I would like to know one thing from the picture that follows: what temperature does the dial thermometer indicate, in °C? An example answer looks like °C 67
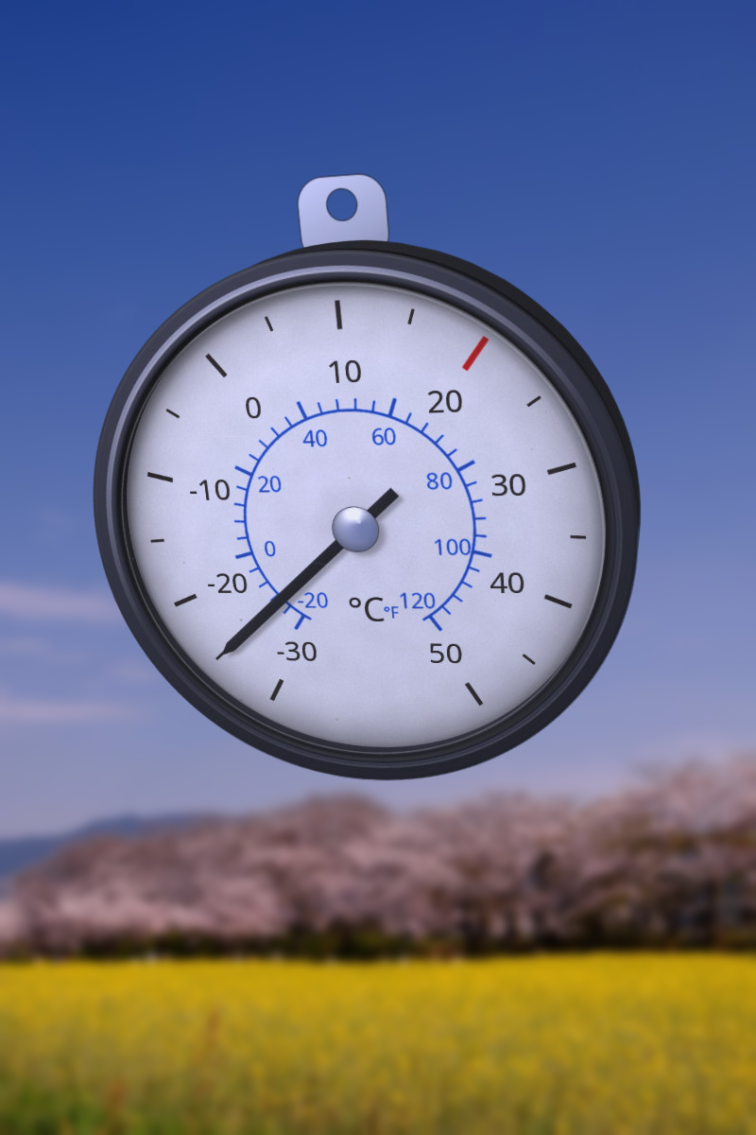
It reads °C -25
